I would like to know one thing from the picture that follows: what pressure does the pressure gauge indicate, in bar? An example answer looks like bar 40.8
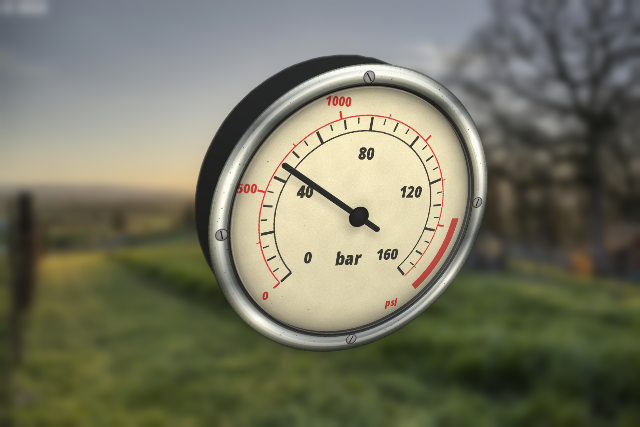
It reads bar 45
